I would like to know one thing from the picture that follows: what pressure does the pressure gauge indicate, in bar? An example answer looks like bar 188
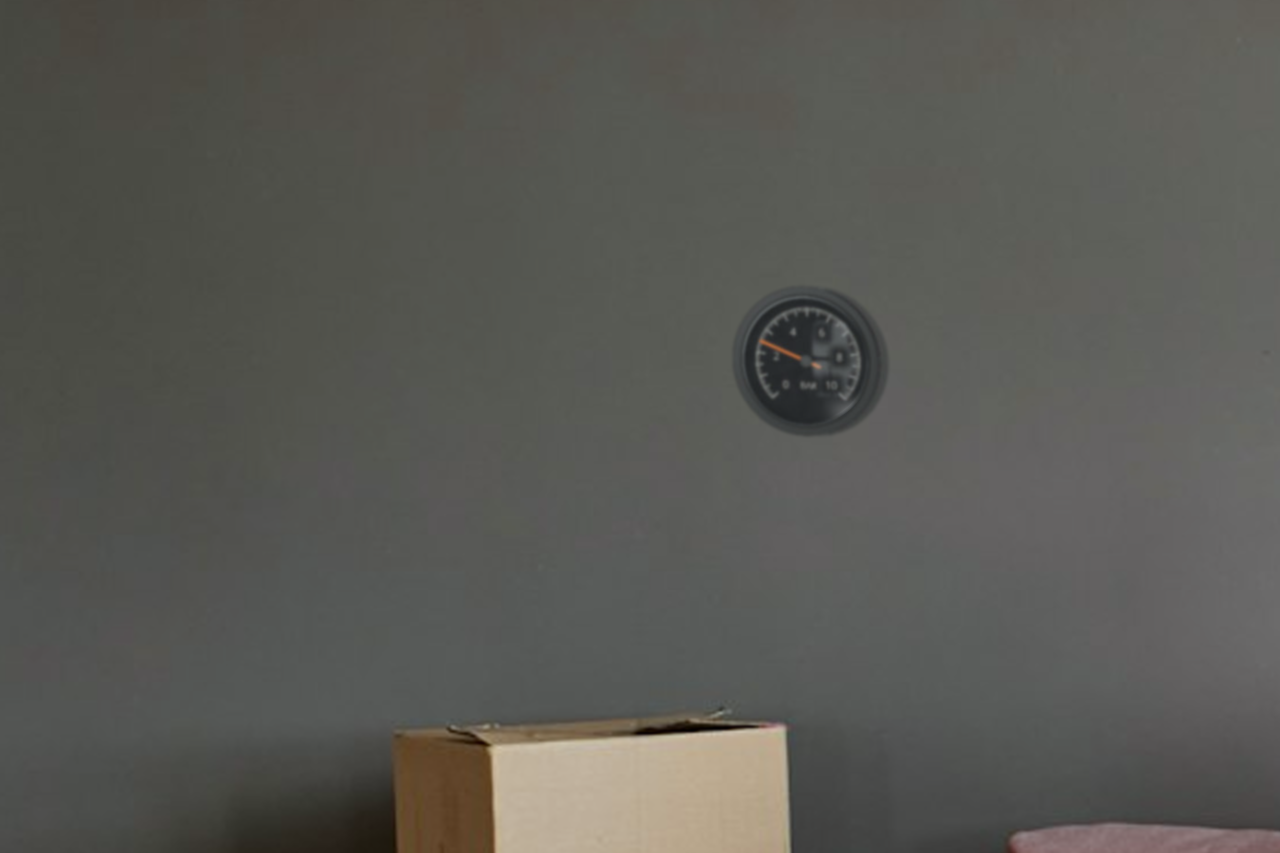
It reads bar 2.5
